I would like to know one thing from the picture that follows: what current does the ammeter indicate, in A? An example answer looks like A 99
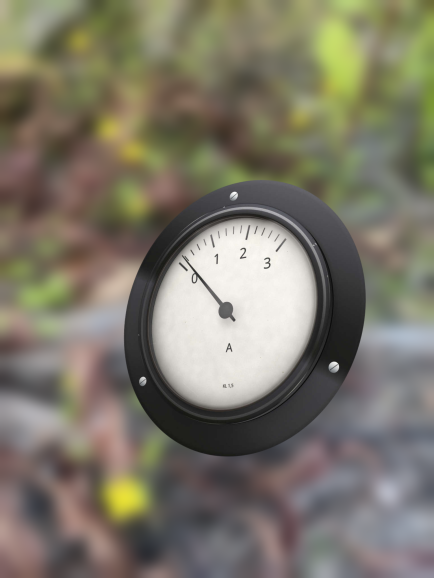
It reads A 0.2
